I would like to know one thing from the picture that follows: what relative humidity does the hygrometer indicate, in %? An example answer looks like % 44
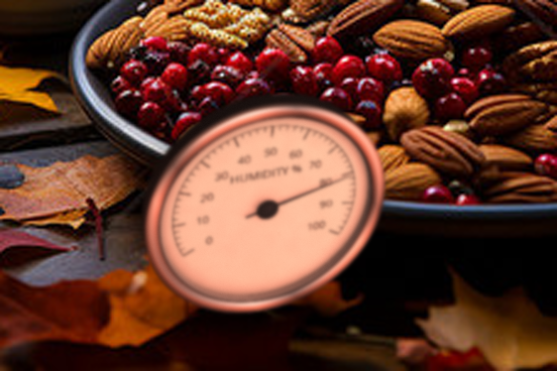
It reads % 80
